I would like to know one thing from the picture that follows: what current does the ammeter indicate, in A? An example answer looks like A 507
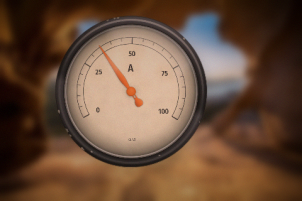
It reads A 35
